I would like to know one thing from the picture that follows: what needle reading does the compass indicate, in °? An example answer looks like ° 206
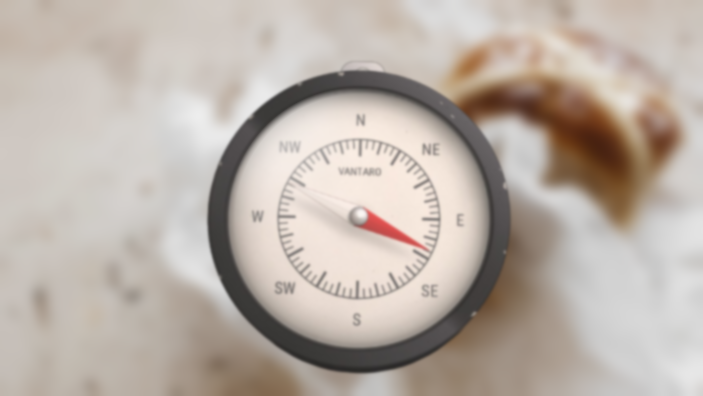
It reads ° 115
